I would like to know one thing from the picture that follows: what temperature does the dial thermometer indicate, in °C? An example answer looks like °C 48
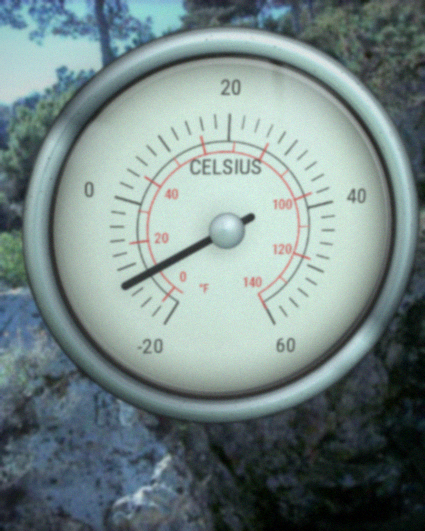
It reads °C -12
